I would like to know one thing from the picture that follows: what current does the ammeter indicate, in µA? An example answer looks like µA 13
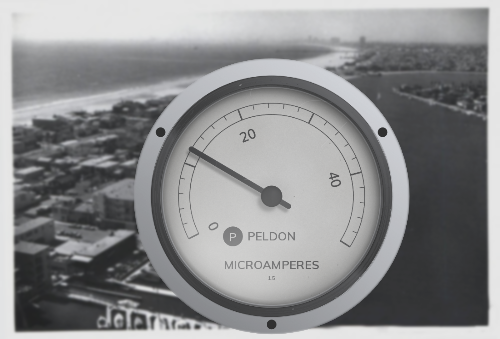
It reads µA 12
